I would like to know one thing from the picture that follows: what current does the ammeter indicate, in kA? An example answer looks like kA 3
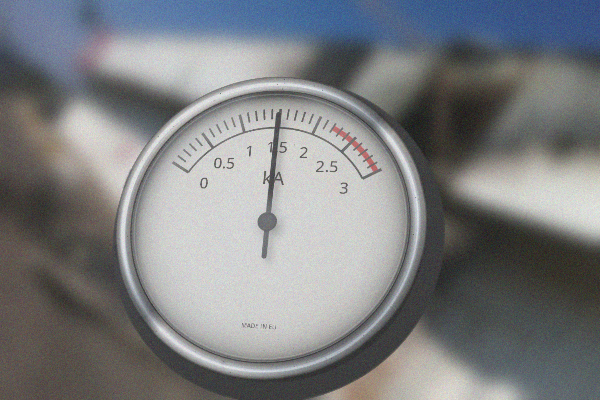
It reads kA 1.5
